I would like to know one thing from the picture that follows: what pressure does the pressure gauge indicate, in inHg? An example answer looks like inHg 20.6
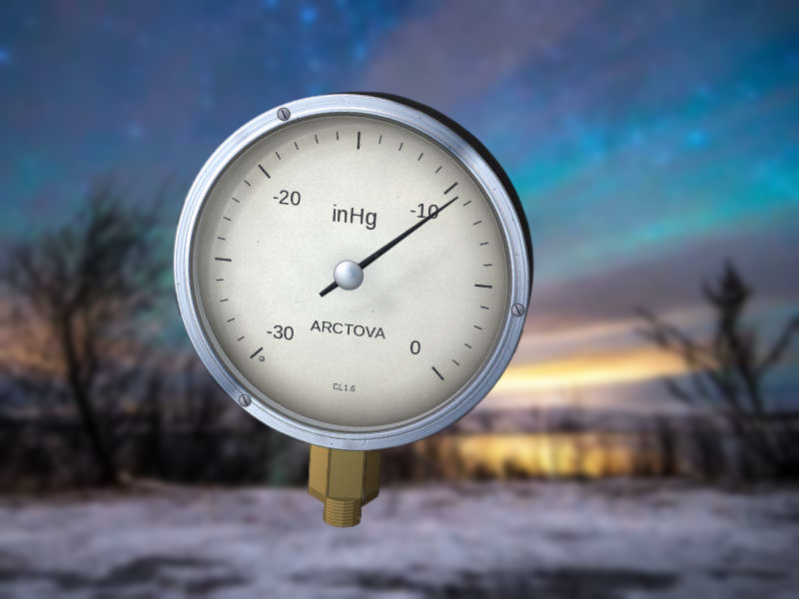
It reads inHg -9.5
